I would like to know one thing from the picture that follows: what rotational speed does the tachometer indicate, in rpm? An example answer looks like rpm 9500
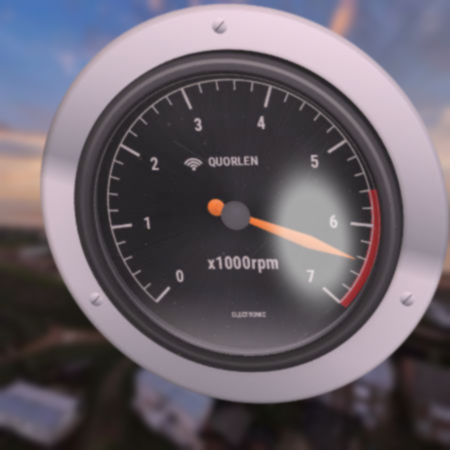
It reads rpm 6400
